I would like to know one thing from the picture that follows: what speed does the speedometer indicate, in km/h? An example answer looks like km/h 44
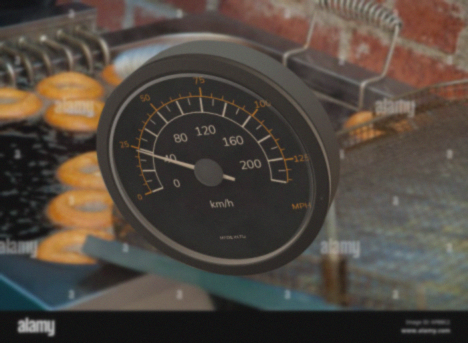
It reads km/h 40
